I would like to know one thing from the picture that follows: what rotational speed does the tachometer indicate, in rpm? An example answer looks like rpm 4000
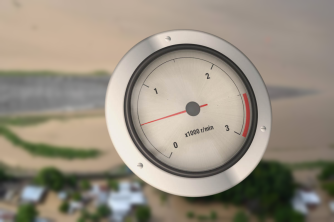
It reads rpm 500
